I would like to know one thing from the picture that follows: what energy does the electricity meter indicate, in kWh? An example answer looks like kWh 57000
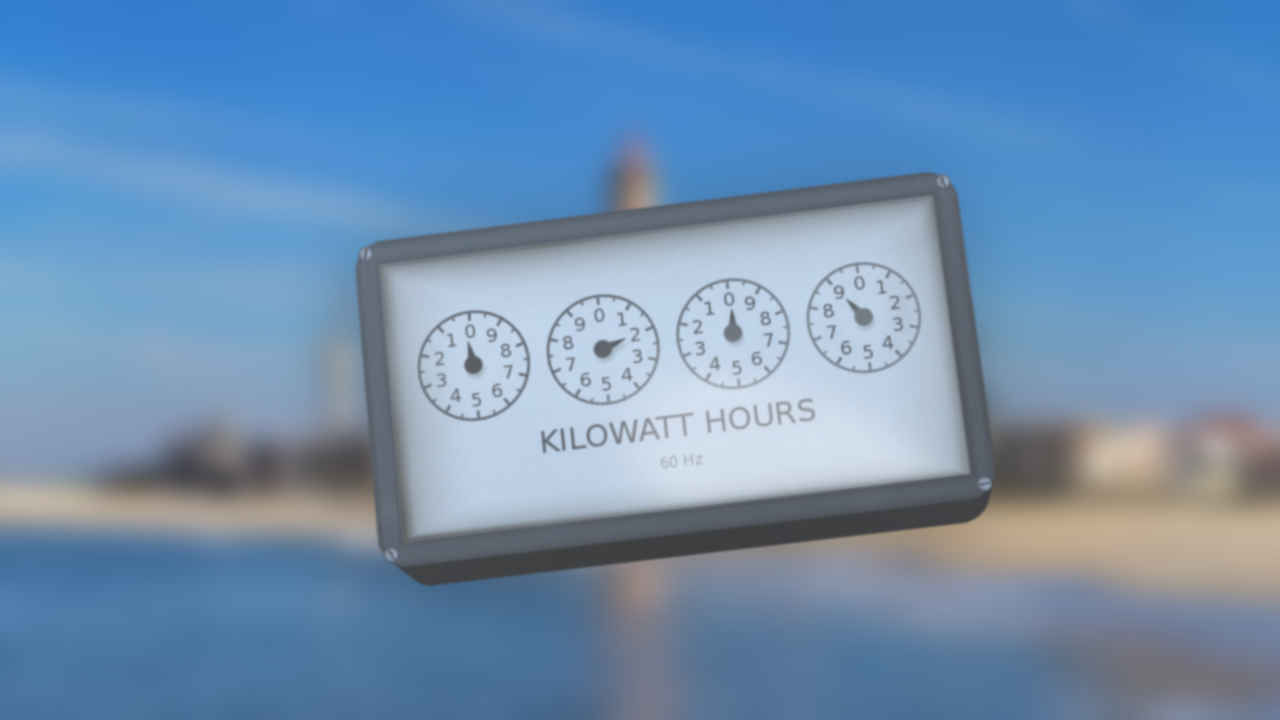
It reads kWh 199
